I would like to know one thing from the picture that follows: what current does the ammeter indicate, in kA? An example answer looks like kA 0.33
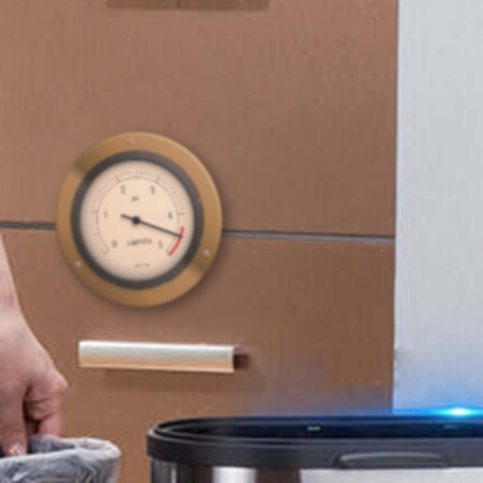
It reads kA 4.5
